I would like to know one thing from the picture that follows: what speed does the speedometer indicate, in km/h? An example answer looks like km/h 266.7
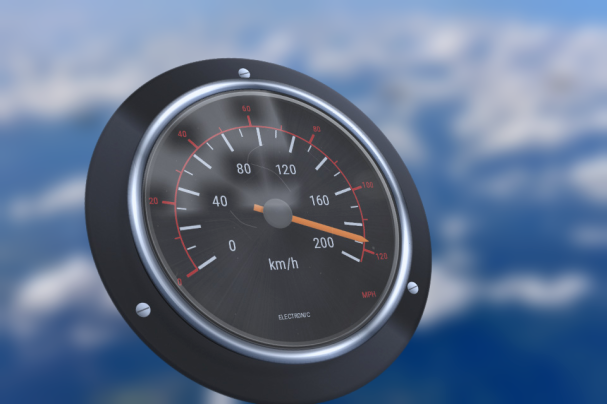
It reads km/h 190
